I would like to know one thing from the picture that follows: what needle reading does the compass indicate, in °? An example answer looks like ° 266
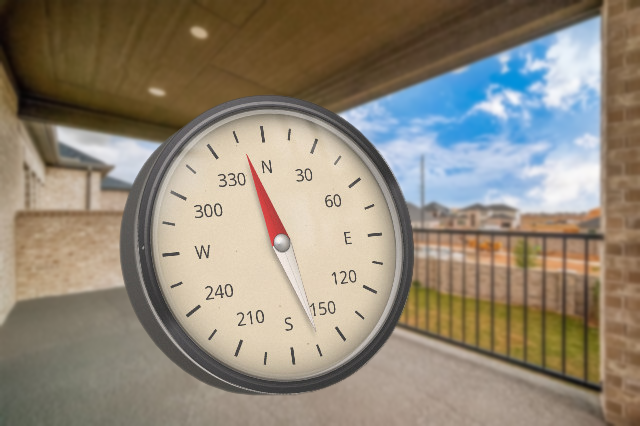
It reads ° 345
